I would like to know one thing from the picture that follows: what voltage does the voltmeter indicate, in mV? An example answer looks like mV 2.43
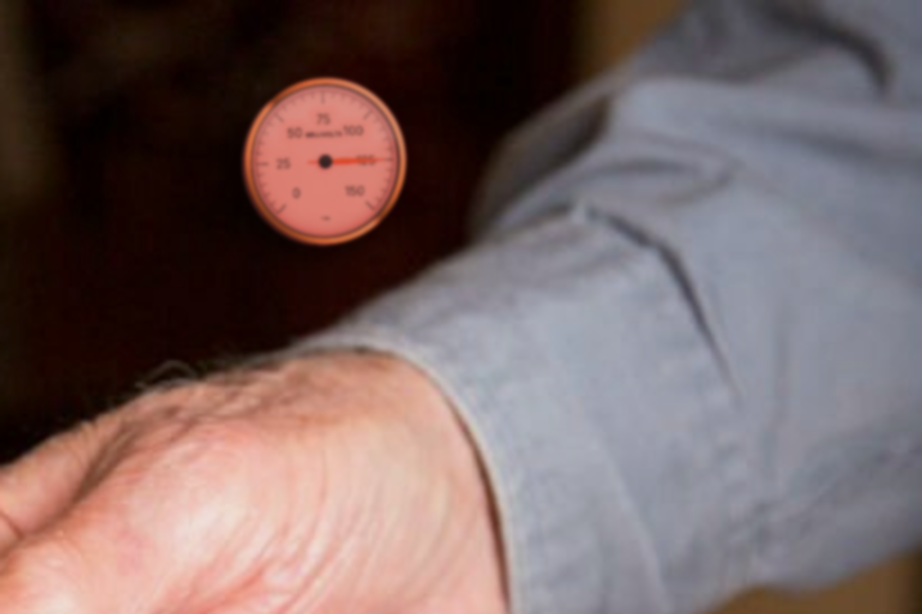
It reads mV 125
